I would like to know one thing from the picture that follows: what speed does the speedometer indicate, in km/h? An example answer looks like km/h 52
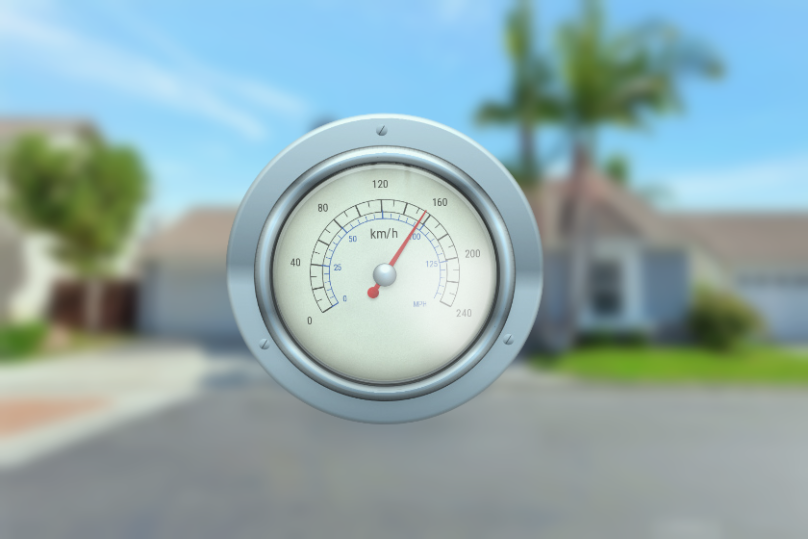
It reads km/h 155
